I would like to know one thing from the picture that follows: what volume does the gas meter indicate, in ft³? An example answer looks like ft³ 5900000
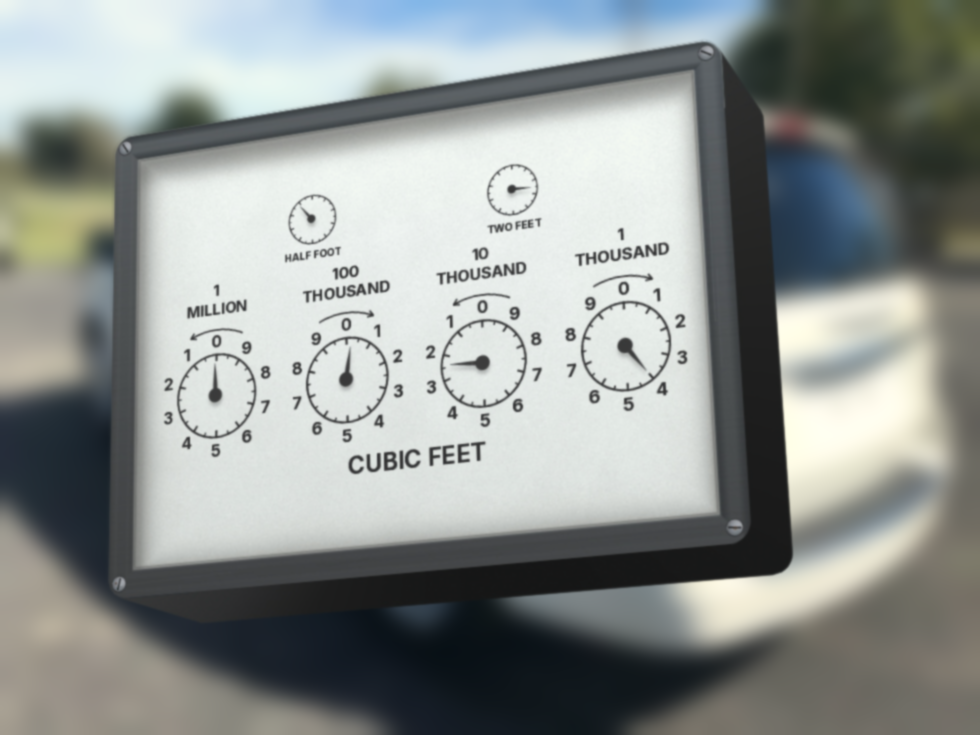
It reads ft³ 2400
